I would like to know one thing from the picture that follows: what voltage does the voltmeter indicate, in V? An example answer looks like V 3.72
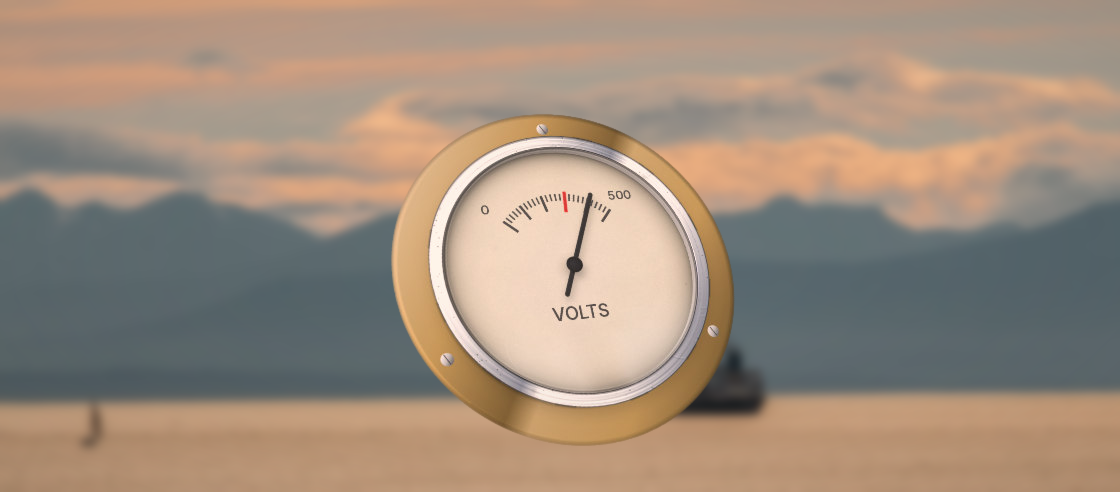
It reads V 400
